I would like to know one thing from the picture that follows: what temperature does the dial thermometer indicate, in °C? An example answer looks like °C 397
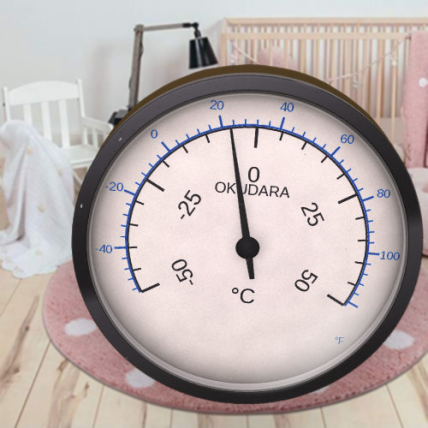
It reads °C -5
